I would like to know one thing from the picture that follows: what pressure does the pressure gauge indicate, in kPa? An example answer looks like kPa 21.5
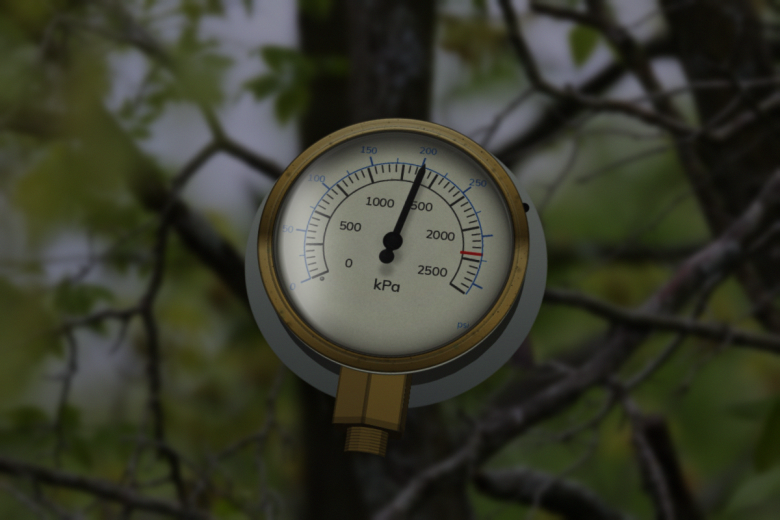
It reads kPa 1400
